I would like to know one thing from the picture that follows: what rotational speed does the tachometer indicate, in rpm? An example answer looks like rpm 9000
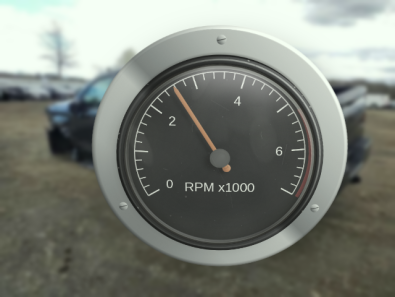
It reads rpm 2600
